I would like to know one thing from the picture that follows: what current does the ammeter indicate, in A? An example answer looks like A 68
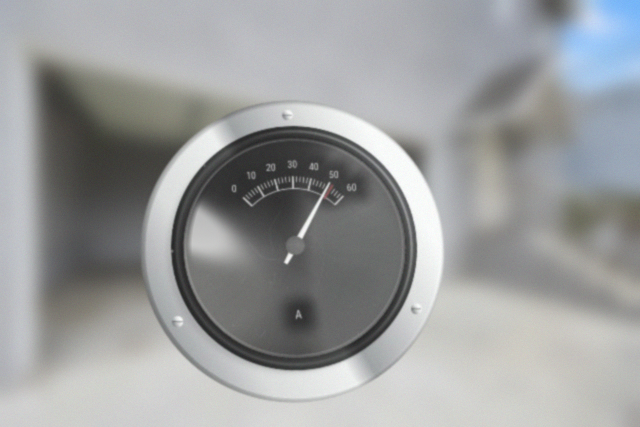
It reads A 50
